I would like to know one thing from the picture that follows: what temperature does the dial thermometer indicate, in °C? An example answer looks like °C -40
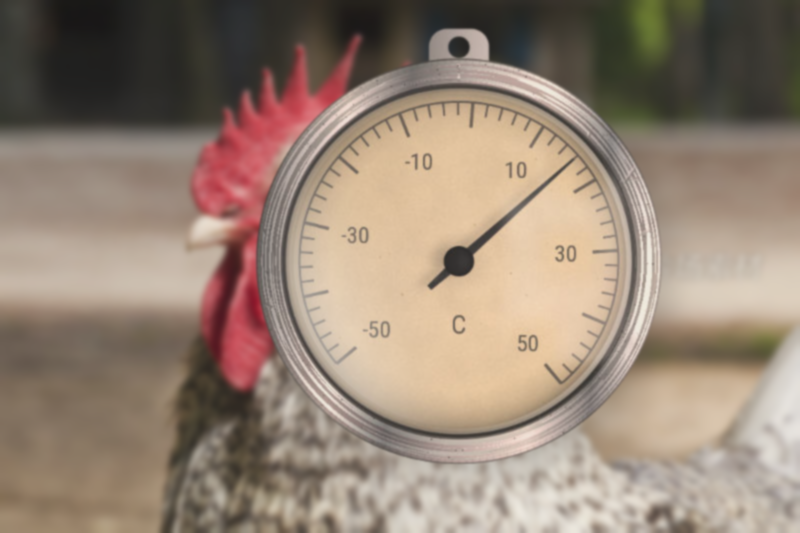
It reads °C 16
